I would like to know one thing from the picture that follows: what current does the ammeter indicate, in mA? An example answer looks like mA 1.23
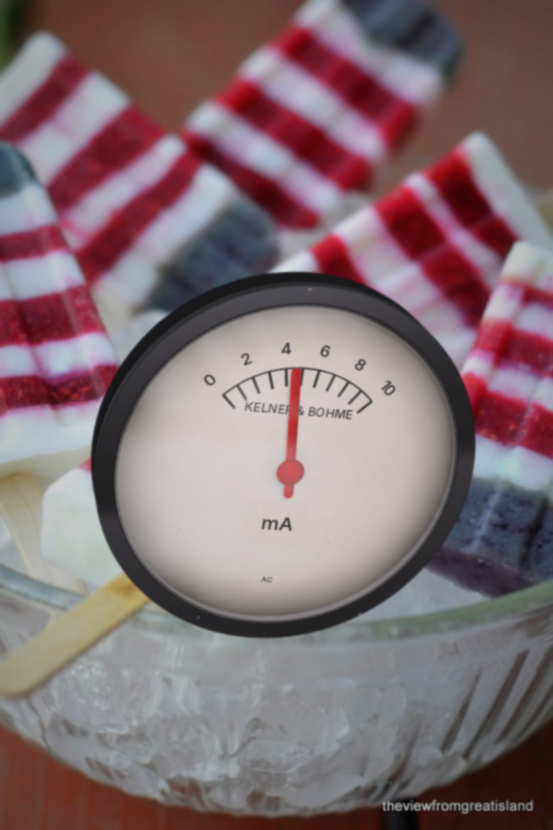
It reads mA 4.5
